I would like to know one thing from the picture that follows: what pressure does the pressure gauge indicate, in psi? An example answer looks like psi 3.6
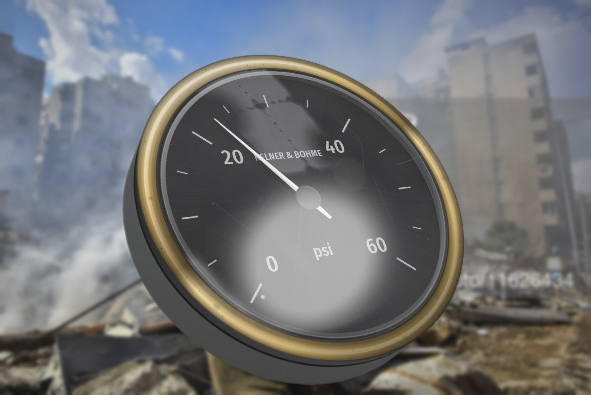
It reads psi 22.5
